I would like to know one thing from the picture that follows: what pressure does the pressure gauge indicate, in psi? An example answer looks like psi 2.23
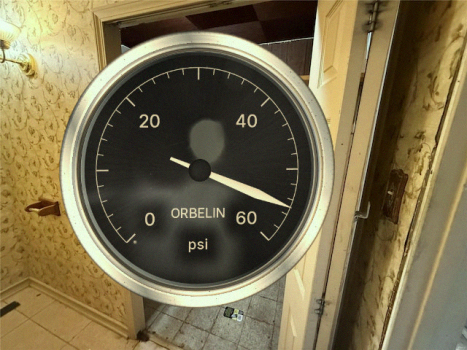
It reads psi 55
